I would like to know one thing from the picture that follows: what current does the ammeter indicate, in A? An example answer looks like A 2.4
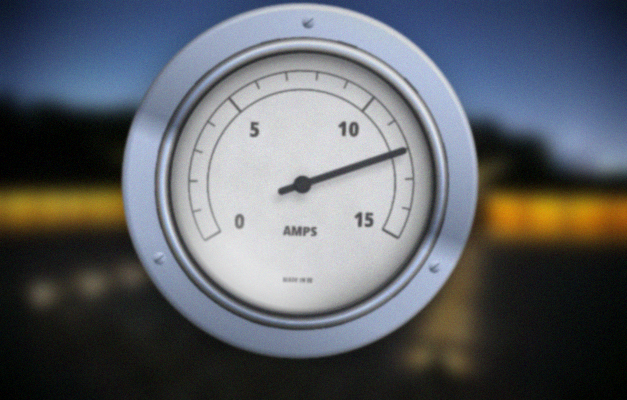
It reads A 12
